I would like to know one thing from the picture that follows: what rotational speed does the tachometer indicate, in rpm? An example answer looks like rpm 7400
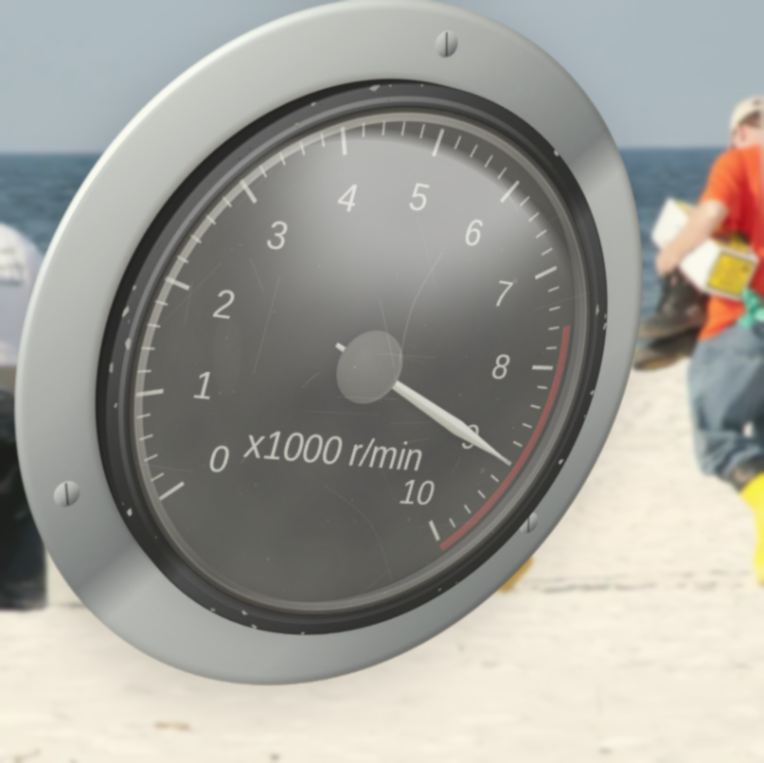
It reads rpm 9000
